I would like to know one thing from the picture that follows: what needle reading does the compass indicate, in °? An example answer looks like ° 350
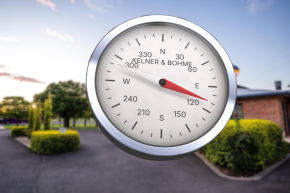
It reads ° 110
